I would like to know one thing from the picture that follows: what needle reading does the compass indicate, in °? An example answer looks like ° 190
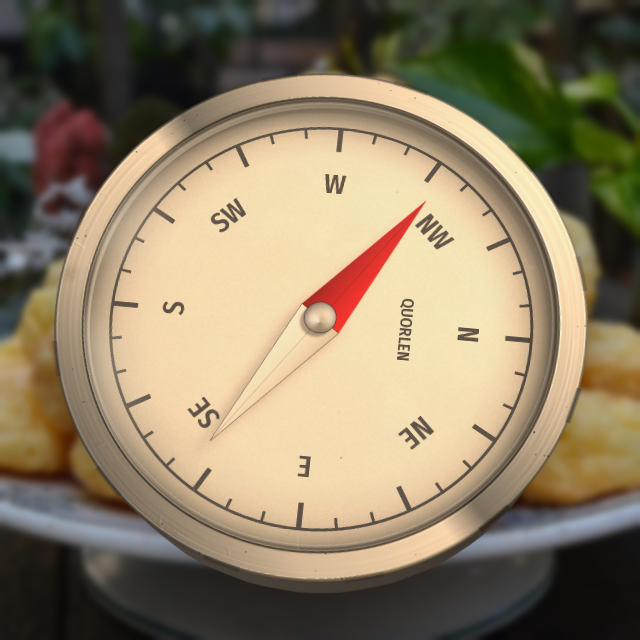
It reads ° 305
